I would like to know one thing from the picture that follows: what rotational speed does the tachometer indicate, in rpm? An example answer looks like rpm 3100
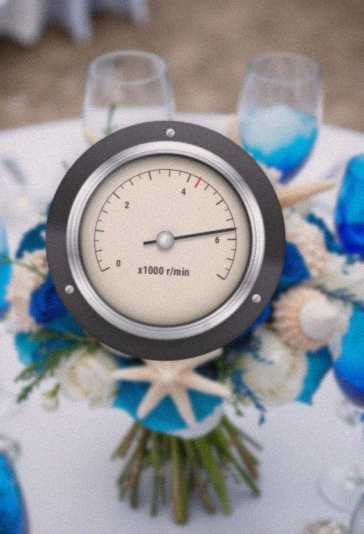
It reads rpm 5750
